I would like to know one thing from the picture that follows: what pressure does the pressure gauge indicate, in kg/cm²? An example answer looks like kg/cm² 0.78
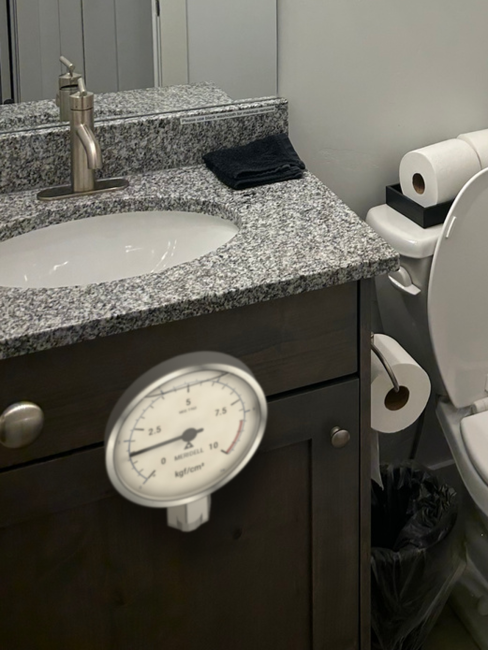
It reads kg/cm² 1.5
